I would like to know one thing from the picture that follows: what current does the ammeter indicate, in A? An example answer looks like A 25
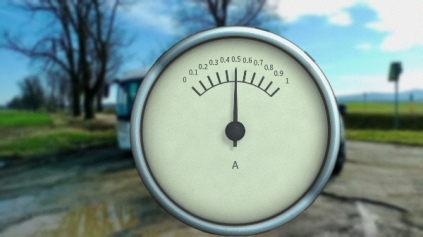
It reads A 0.5
